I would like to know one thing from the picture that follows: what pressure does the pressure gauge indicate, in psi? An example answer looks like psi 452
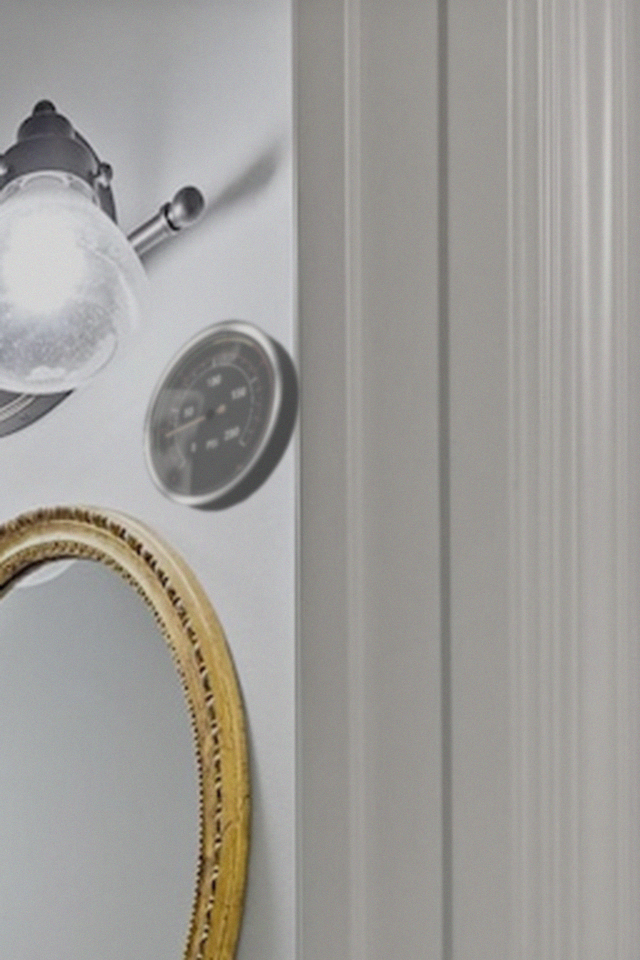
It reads psi 30
